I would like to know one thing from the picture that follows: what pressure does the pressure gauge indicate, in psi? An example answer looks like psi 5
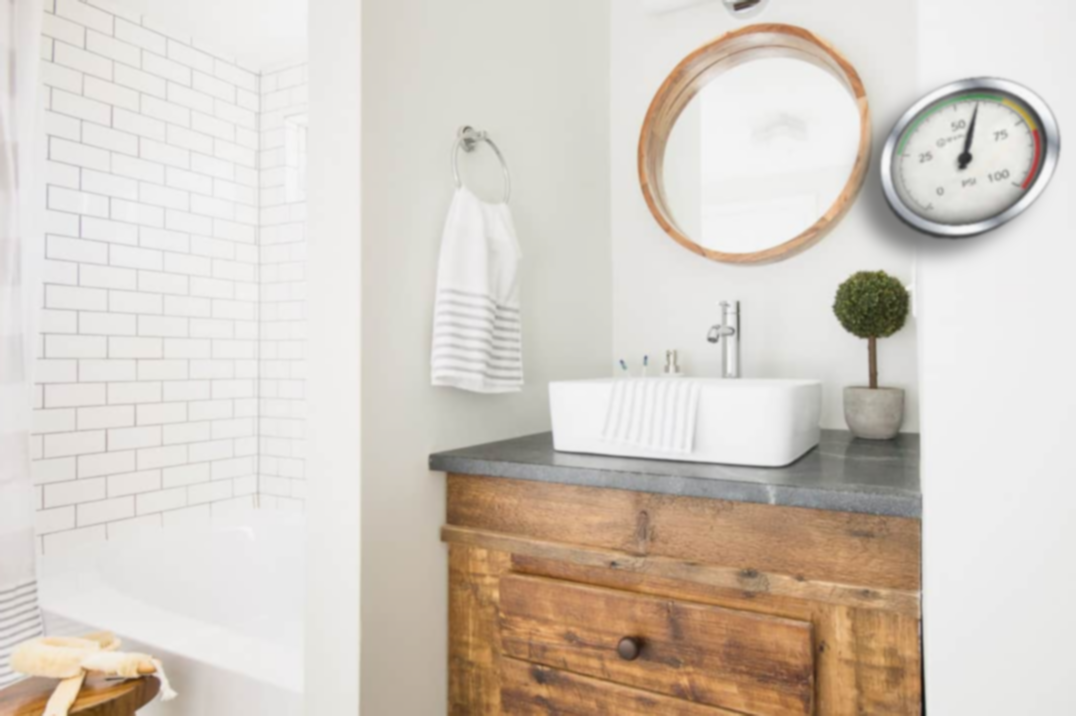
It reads psi 57.5
